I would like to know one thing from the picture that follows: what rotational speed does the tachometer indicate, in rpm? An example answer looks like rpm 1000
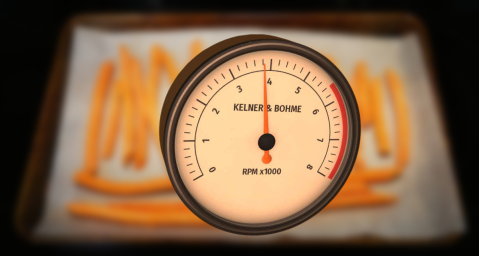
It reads rpm 3800
